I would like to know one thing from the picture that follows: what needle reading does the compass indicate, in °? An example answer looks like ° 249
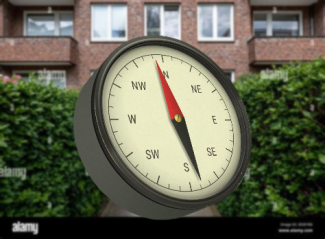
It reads ° 350
